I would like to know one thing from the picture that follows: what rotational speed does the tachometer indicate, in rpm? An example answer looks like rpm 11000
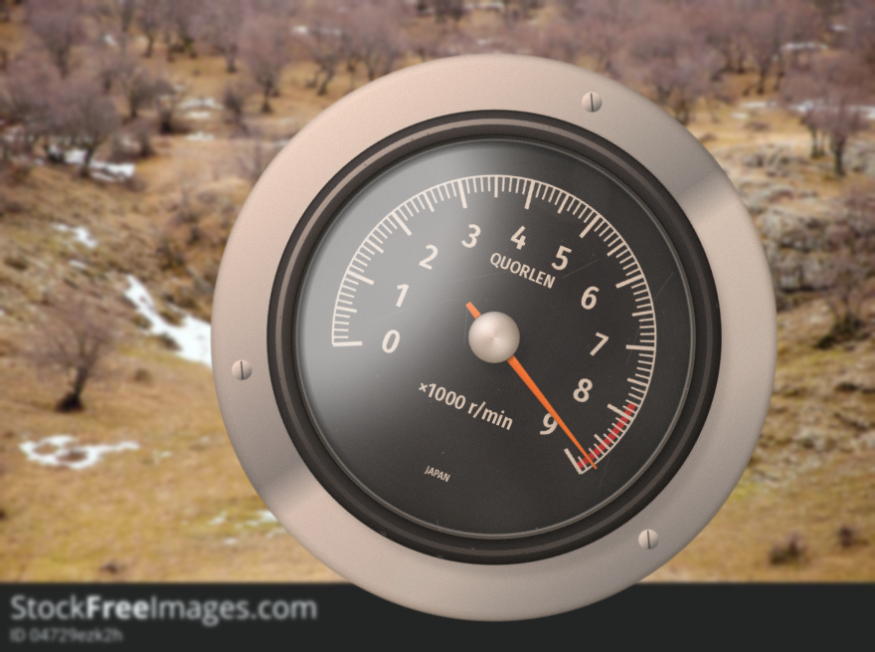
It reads rpm 8800
